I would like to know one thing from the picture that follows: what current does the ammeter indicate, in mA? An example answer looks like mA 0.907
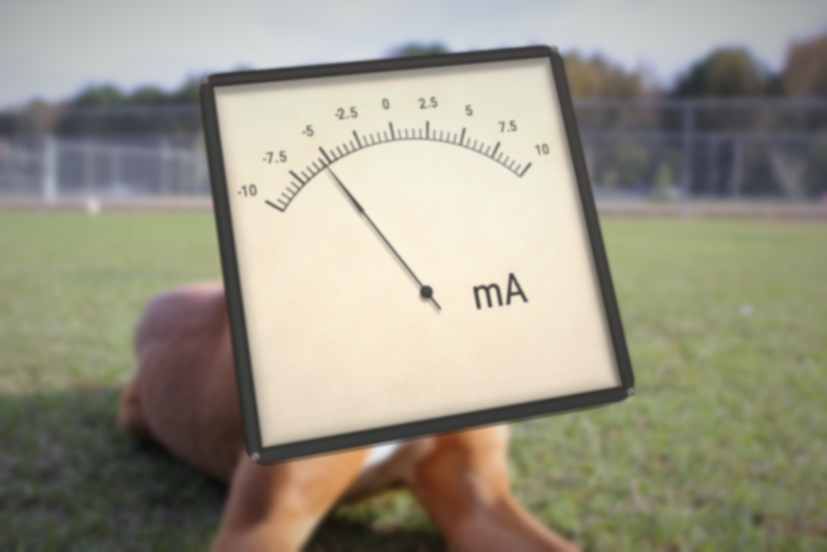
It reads mA -5.5
